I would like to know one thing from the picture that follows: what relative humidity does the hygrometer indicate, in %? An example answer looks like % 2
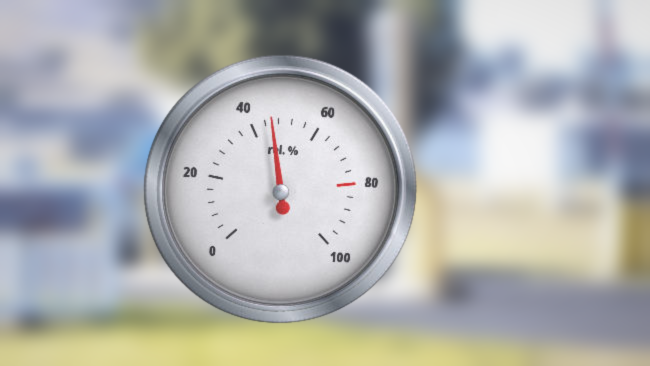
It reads % 46
